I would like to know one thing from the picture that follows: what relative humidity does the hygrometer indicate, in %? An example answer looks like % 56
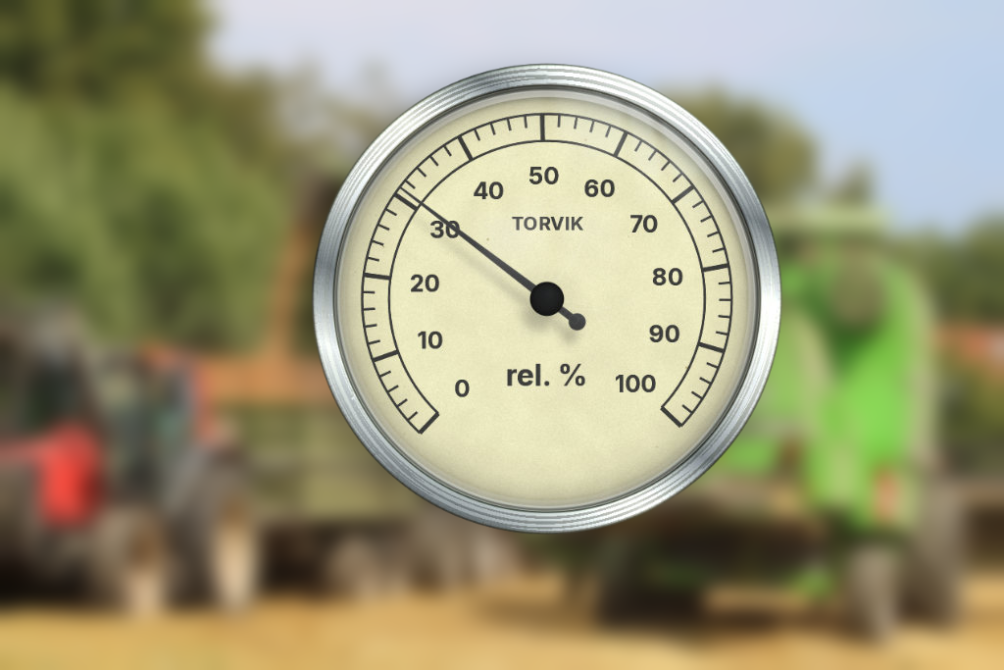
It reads % 31
